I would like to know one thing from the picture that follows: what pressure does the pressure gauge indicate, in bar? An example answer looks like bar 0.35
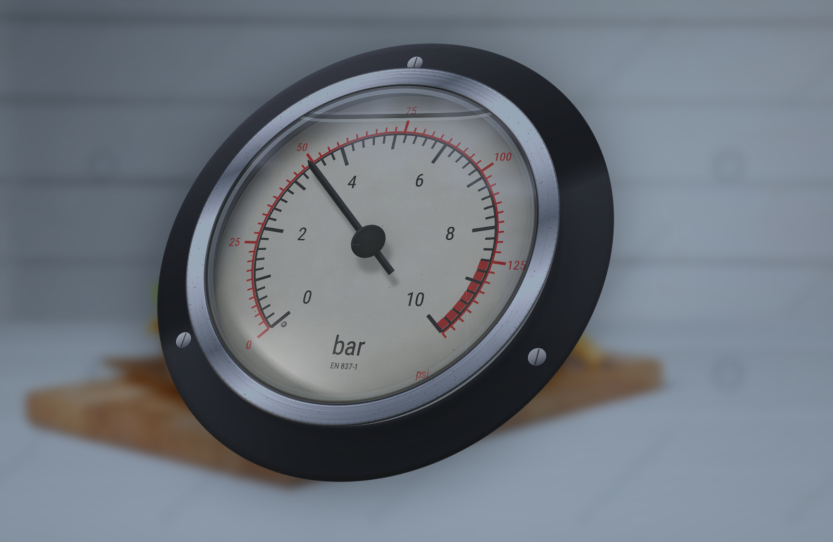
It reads bar 3.4
